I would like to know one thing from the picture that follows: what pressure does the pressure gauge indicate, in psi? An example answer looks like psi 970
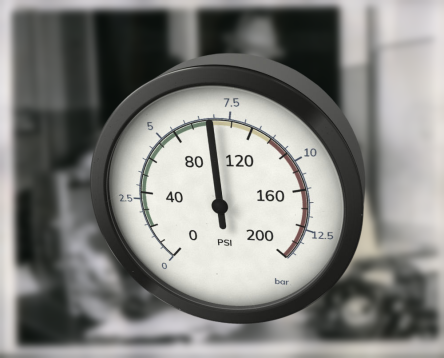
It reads psi 100
